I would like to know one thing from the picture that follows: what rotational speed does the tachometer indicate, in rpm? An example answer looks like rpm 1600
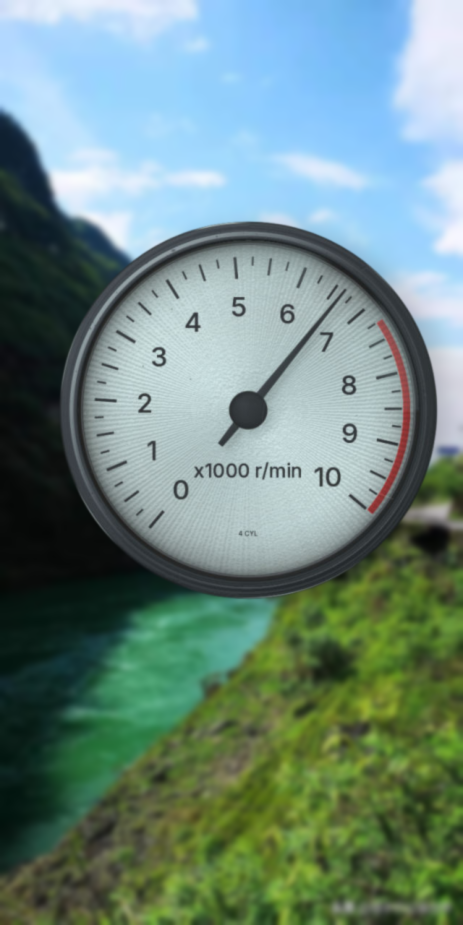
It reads rpm 6625
